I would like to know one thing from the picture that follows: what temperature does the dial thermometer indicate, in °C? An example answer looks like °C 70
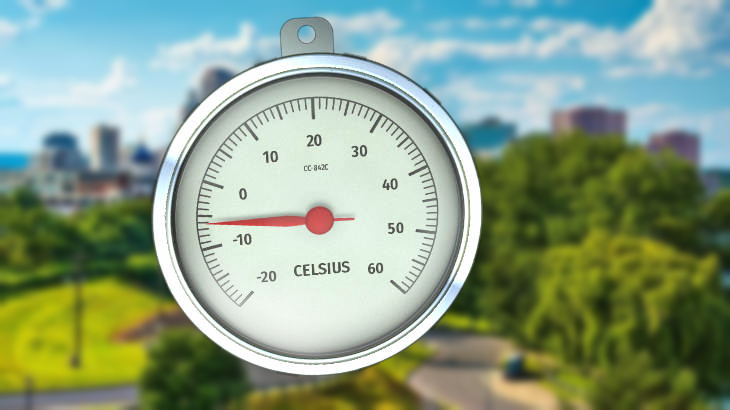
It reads °C -6
